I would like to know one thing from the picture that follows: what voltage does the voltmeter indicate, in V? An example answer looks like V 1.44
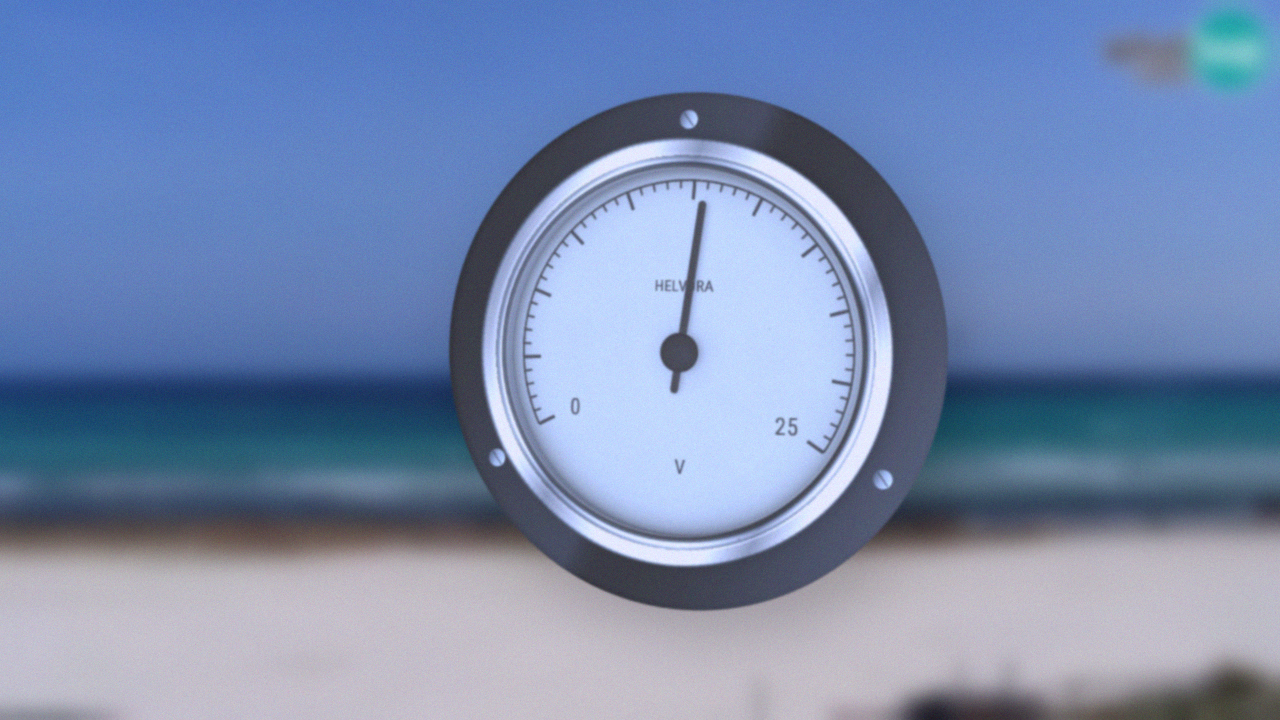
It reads V 13
